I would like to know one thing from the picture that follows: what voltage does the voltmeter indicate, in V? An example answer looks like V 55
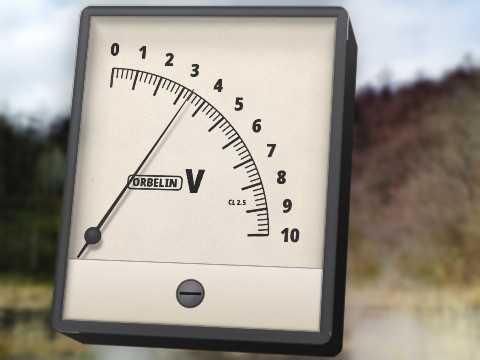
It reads V 3.4
